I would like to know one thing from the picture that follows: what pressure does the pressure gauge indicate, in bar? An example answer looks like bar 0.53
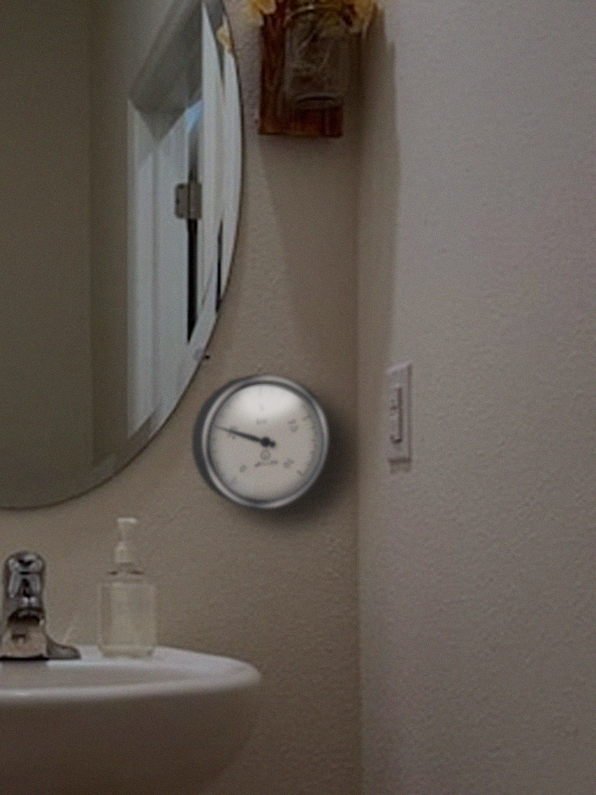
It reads bar 2.5
